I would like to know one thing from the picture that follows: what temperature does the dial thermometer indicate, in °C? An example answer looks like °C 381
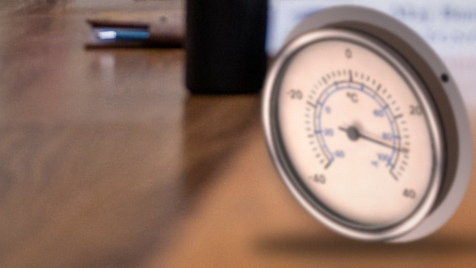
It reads °C 30
